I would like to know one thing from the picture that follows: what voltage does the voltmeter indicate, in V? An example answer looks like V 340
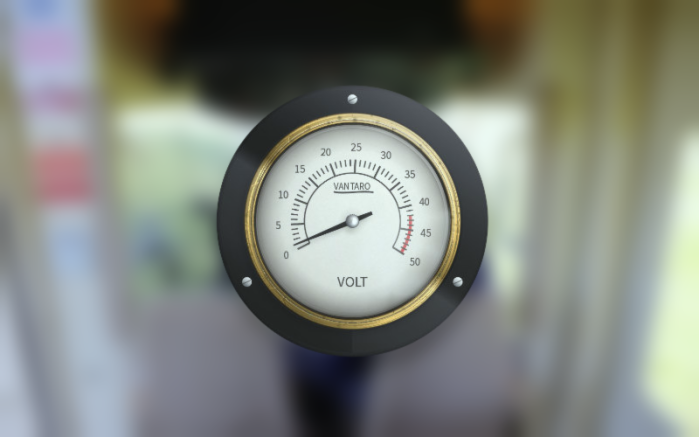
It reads V 1
